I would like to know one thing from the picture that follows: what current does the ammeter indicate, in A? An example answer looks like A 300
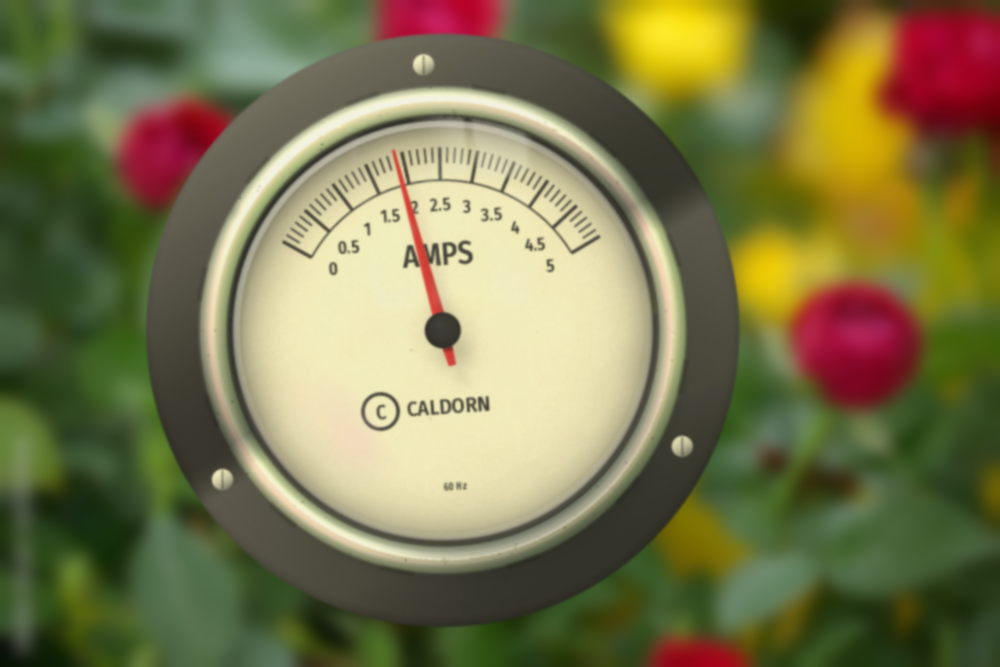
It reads A 1.9
